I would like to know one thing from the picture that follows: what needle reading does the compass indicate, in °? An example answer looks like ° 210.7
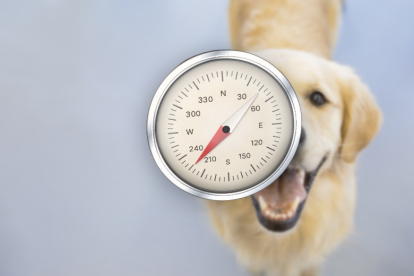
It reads ° 225
